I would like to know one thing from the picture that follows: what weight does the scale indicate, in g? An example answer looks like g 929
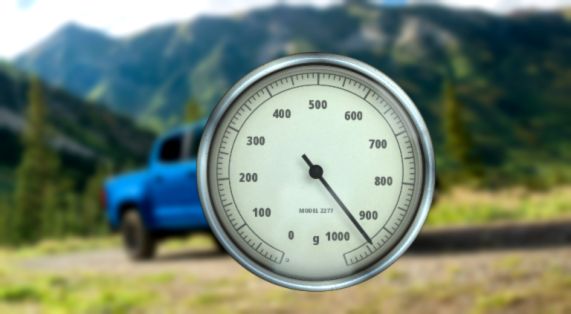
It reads g 940
